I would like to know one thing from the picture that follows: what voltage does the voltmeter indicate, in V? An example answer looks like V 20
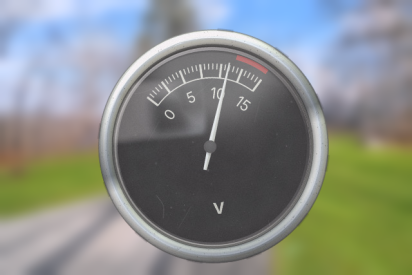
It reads V 11
